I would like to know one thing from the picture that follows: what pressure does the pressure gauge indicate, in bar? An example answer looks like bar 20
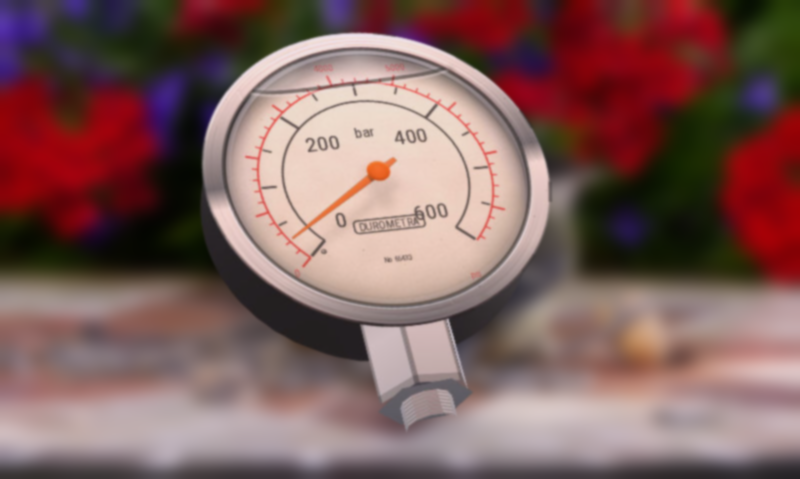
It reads bar 25
